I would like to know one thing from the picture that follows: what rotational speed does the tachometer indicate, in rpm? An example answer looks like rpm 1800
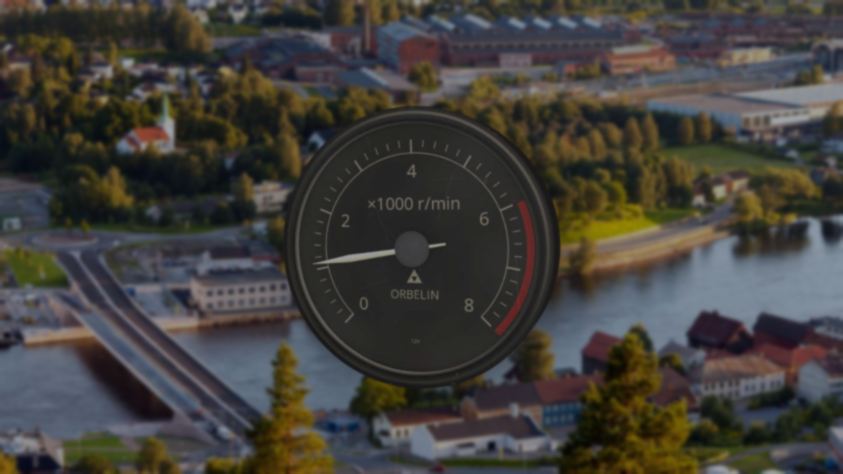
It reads rpm 1100
